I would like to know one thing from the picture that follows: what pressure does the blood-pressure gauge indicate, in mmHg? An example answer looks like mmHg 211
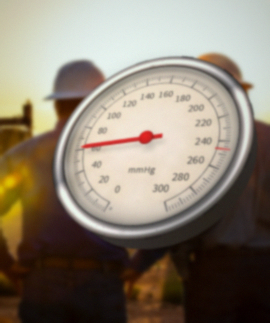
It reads mmHg 60
